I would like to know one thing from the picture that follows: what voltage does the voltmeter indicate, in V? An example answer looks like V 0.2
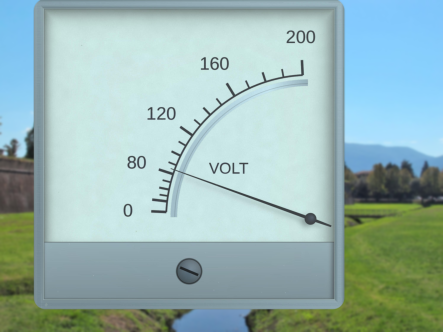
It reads V 85
